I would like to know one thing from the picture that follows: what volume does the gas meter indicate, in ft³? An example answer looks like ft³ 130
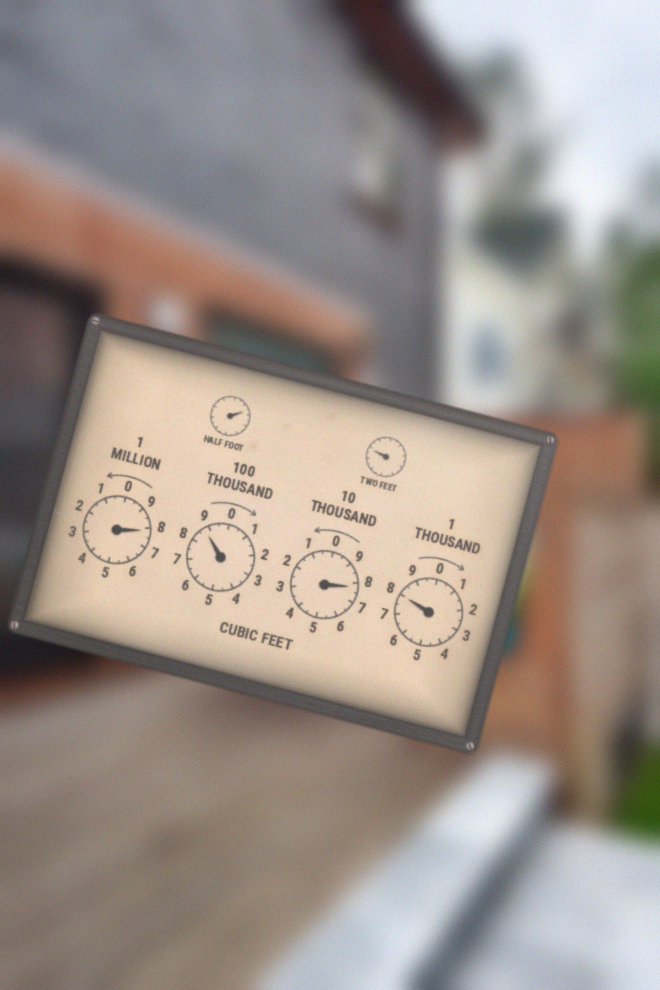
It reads ft³ 787800
